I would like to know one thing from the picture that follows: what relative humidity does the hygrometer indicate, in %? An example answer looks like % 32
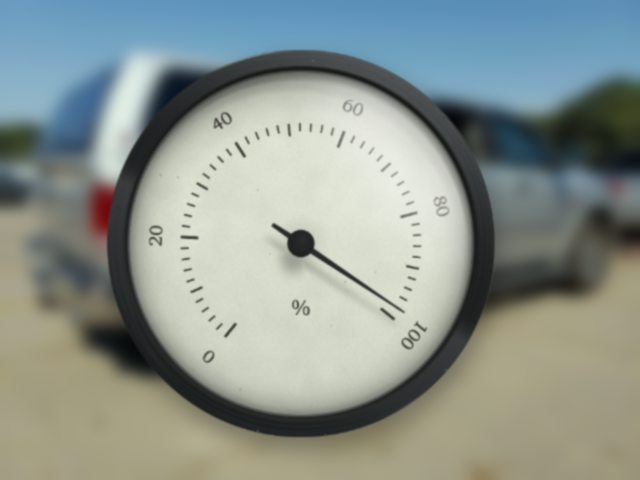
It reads % 98
